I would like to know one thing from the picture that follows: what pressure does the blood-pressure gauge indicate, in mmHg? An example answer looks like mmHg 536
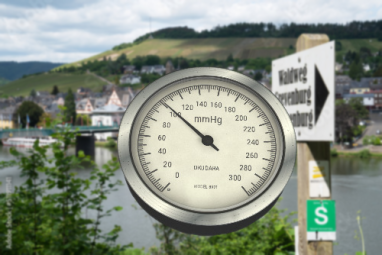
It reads mmHg 100
